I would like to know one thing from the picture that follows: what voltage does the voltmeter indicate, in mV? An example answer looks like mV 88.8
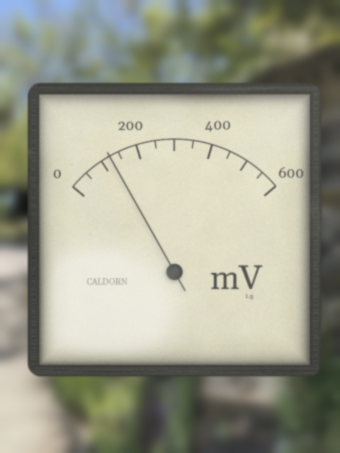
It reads mV 125
